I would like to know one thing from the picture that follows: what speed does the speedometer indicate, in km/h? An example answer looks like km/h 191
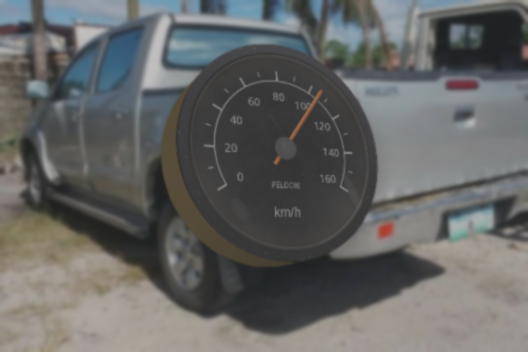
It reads km/h 105
